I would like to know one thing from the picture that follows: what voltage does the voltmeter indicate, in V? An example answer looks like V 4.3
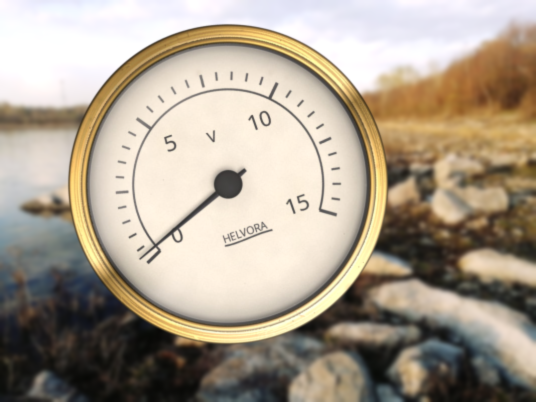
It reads V 0.25
